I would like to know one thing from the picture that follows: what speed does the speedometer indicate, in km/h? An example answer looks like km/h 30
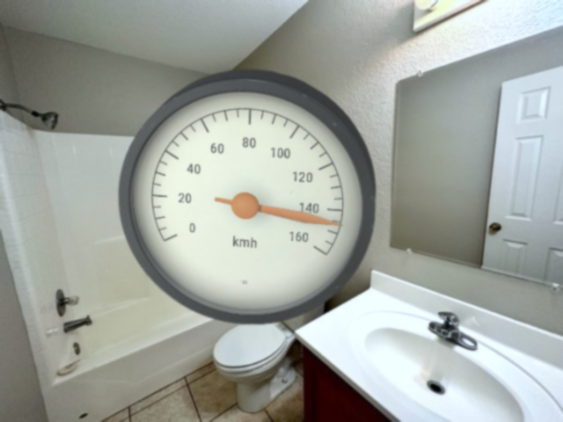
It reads km/h 145
